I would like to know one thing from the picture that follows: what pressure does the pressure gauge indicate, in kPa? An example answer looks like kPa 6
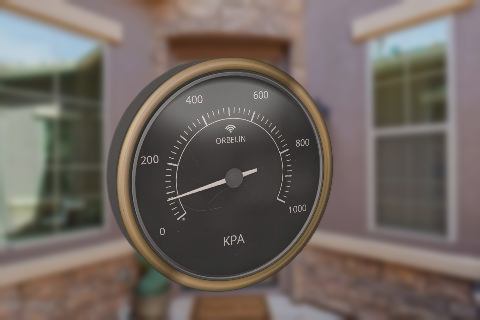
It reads kPa 80
